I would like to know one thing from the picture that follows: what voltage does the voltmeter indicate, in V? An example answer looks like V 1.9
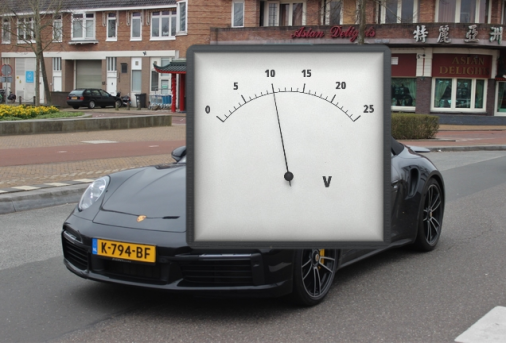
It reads V 10
